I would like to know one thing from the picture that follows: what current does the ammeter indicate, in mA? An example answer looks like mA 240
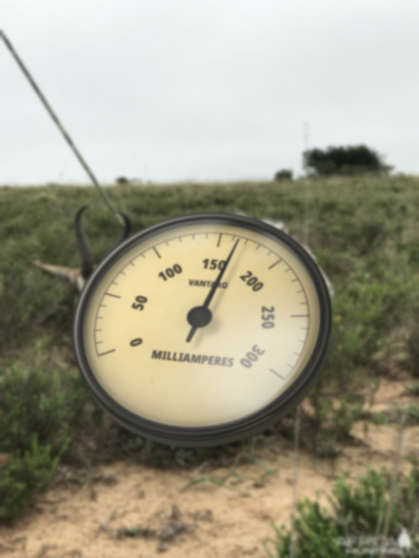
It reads mA 165
